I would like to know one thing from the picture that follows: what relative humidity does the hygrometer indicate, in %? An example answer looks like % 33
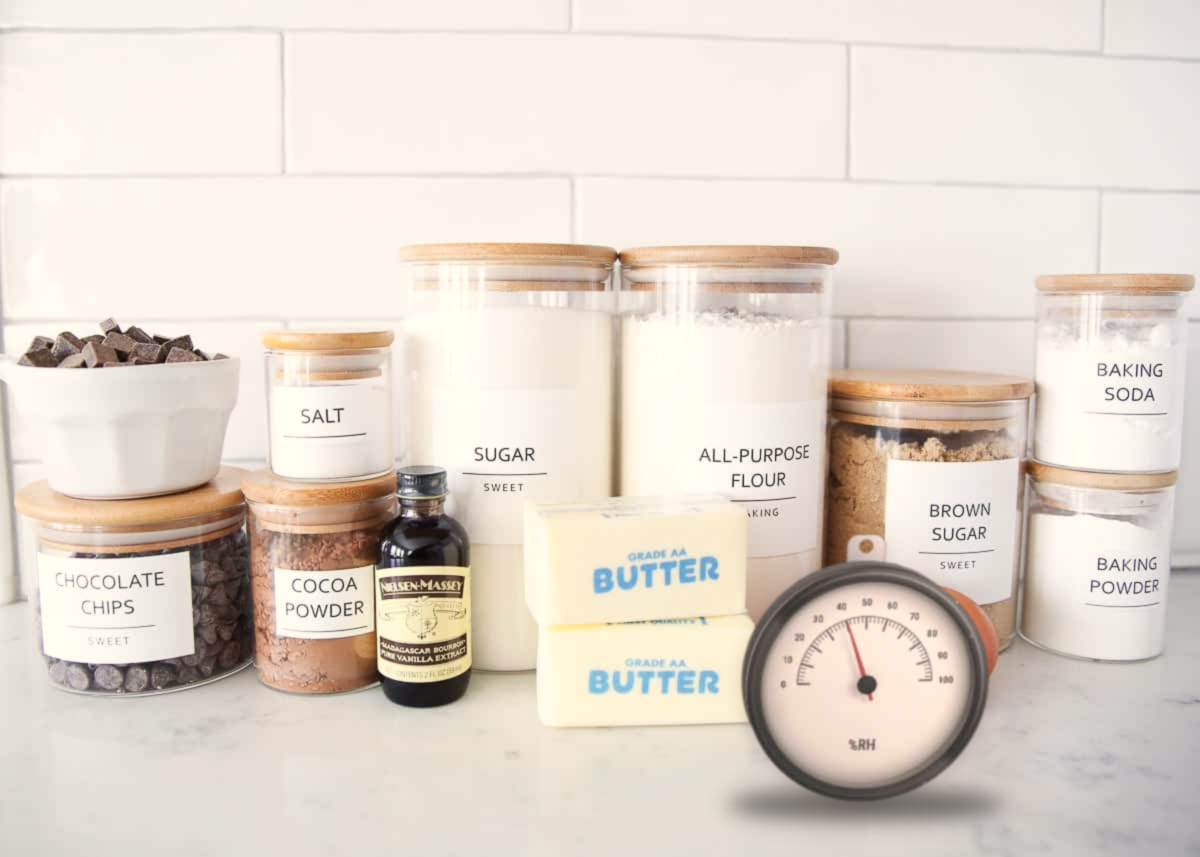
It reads % 40
